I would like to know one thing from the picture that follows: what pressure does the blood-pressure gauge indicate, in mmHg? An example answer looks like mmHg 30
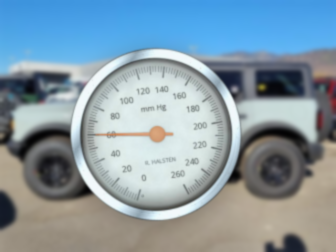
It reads mmHg 60
